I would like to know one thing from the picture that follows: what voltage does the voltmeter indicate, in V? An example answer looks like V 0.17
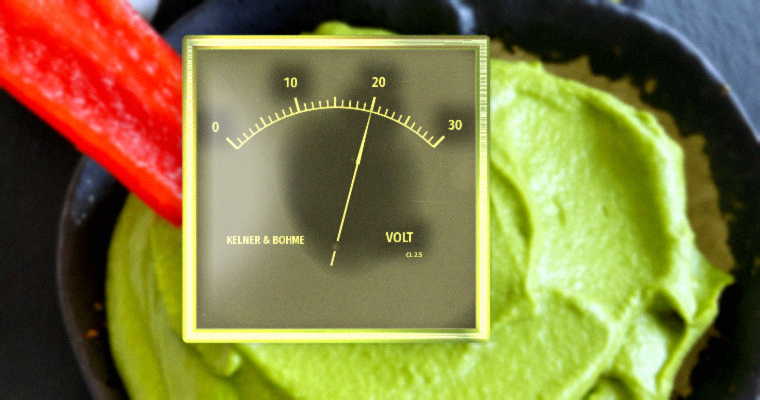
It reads V 20
